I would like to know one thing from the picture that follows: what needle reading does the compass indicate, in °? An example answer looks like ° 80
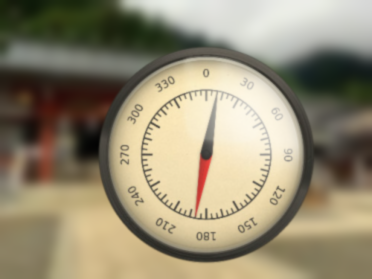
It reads ° 190
